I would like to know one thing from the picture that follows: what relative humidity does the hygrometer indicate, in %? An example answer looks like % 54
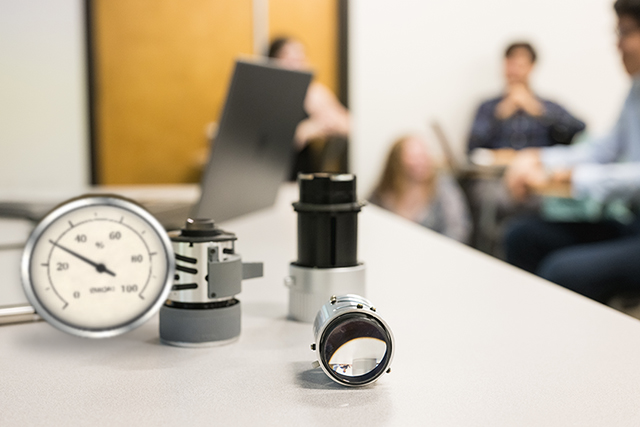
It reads % 30
